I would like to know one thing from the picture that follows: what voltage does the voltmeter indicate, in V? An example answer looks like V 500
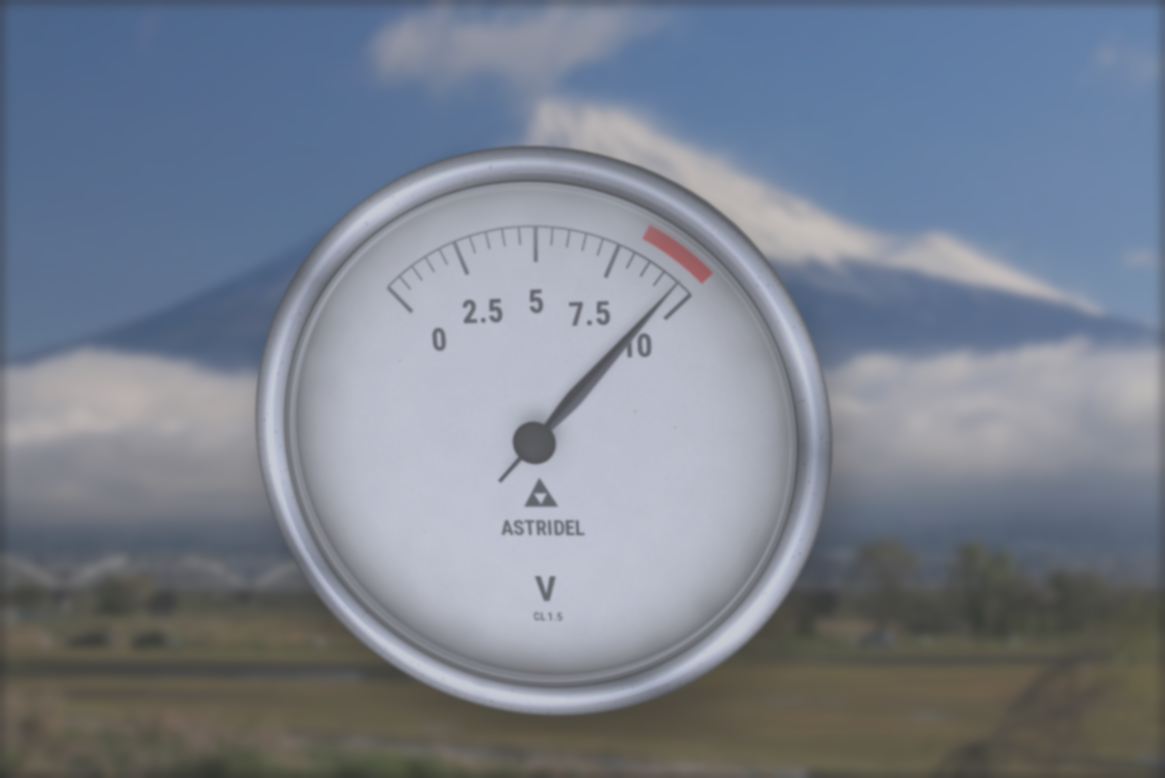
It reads V 9.5
